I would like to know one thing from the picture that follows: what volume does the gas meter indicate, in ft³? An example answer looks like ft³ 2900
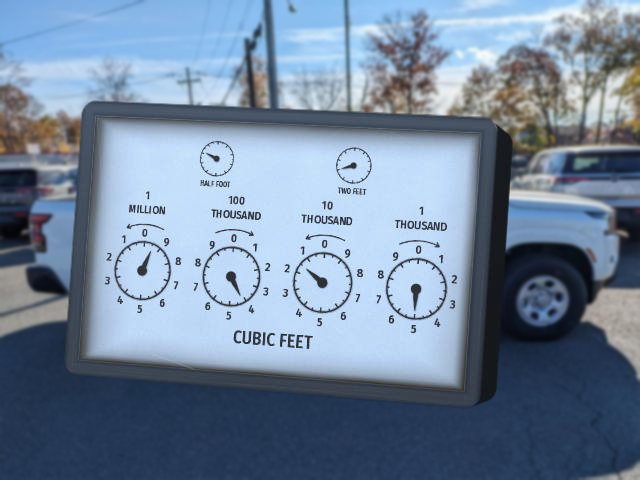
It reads ft³ 941500
